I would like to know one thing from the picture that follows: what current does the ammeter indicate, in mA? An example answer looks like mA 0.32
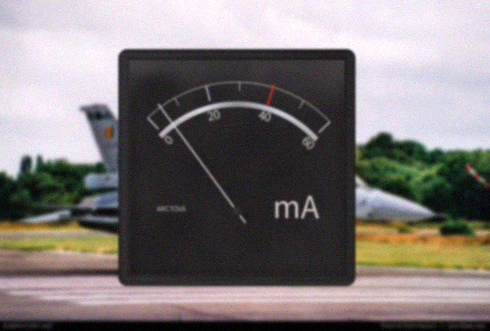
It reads mA 5
